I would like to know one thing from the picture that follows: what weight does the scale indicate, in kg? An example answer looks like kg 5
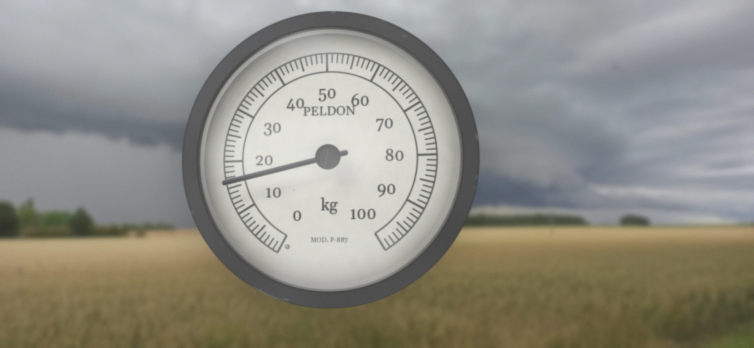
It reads kg 16
